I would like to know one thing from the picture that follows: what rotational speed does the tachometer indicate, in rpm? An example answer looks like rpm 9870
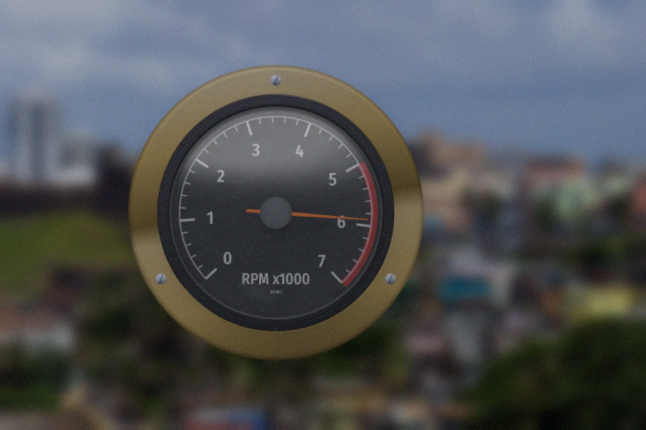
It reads rpm 5900
